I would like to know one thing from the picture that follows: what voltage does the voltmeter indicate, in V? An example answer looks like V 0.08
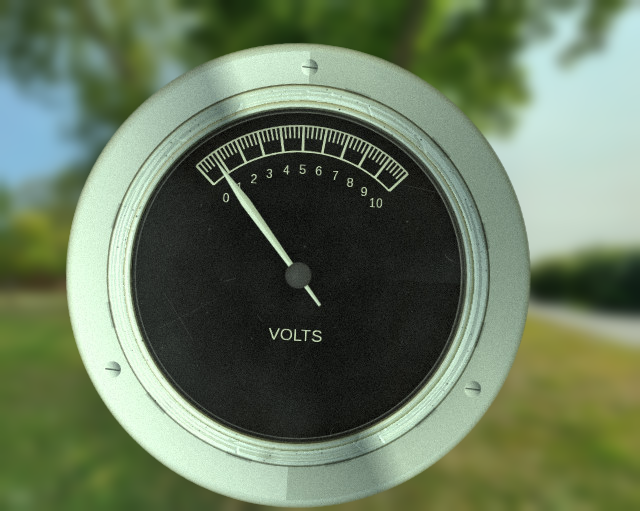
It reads V 0.8
